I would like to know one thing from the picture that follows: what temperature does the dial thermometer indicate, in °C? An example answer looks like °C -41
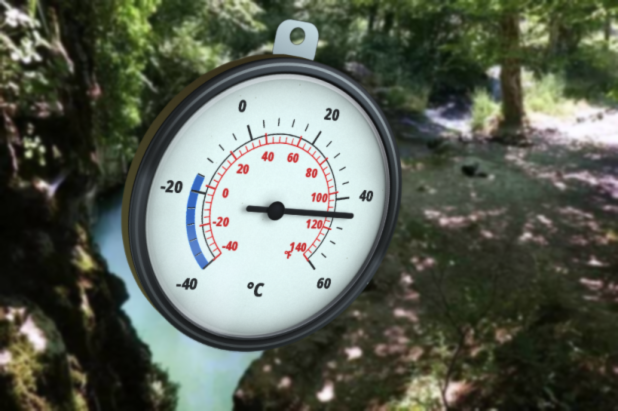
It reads °C 44
